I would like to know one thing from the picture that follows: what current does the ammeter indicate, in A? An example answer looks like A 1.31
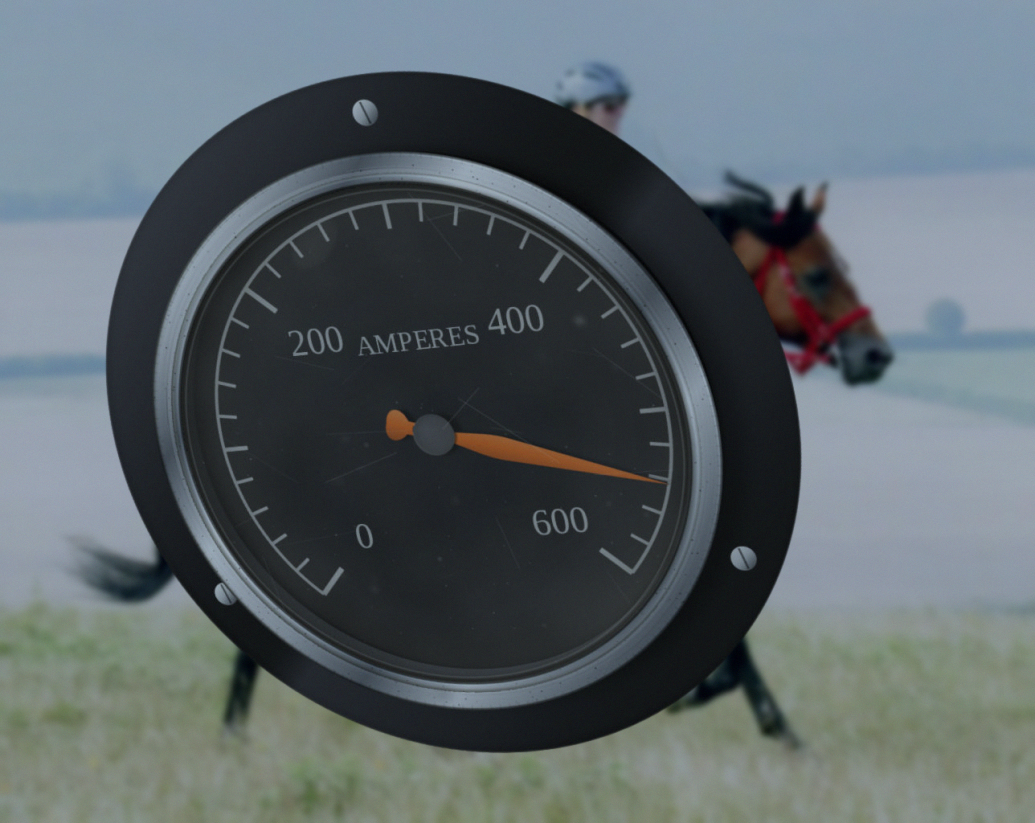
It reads A 540
